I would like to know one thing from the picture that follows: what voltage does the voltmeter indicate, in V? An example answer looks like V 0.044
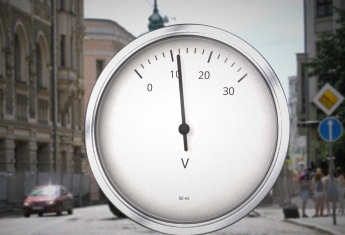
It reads V 12
